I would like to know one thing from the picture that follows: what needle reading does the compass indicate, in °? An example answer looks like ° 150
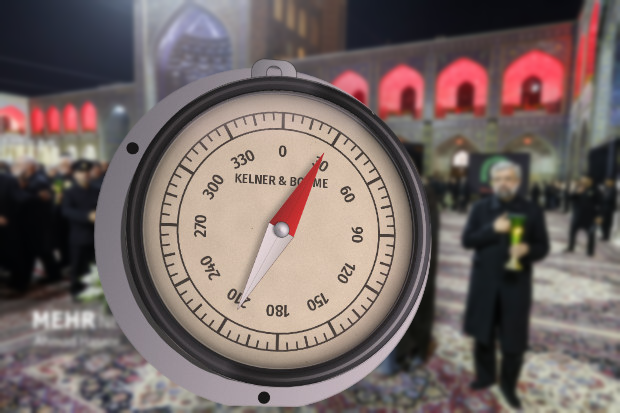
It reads ° 27.5
